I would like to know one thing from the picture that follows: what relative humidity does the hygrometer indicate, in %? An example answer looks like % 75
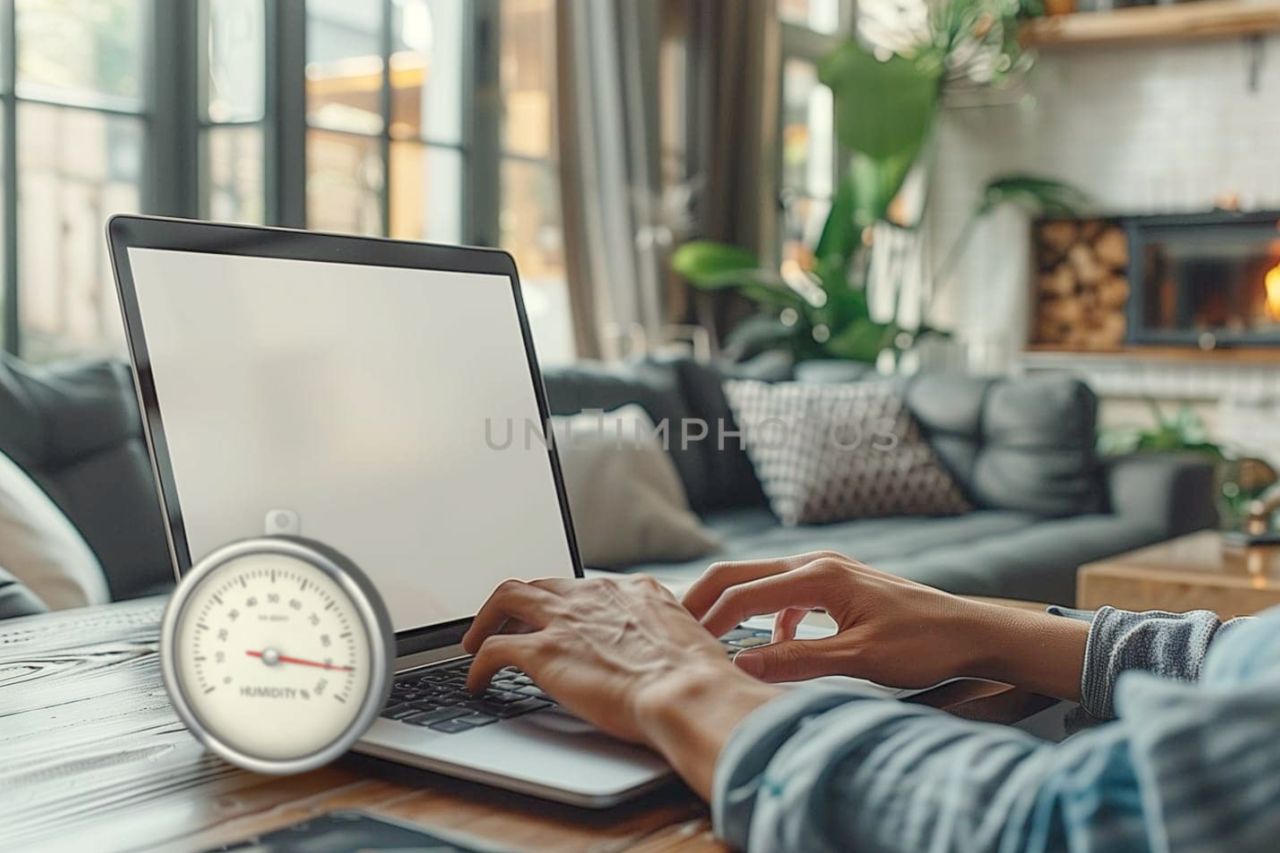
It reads % 90
